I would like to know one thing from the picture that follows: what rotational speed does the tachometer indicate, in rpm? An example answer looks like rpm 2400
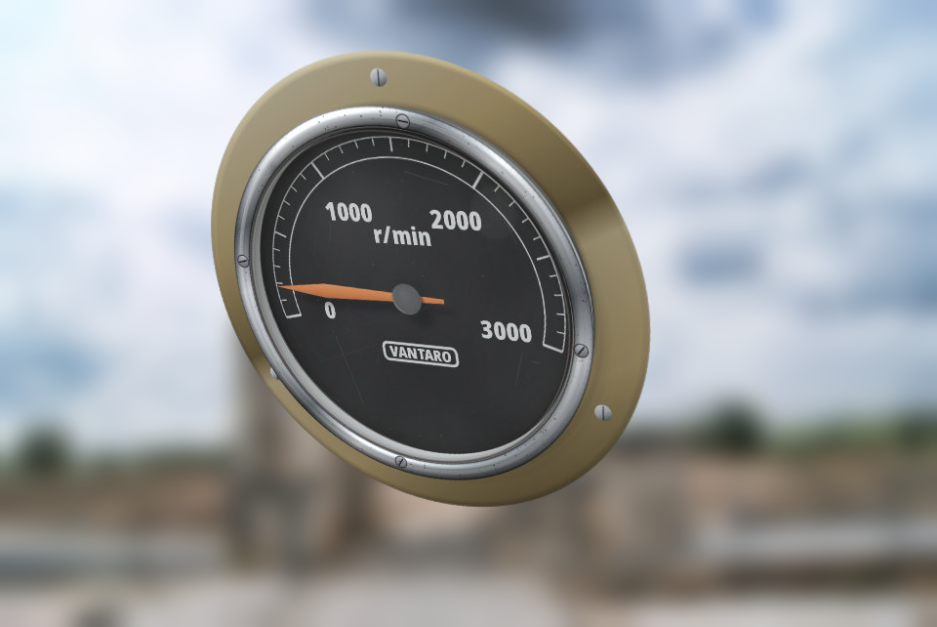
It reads rpm 200
